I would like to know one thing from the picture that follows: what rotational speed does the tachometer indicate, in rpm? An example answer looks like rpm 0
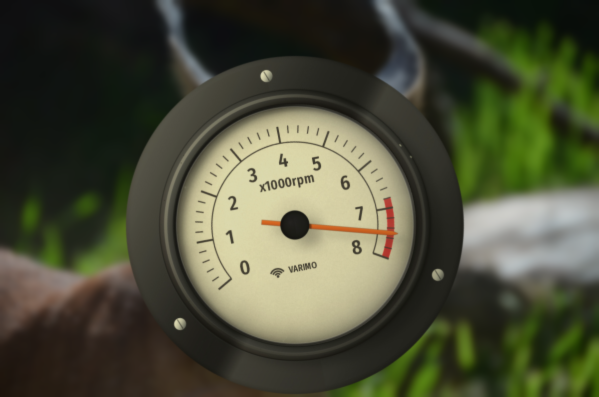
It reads rpm 7500
